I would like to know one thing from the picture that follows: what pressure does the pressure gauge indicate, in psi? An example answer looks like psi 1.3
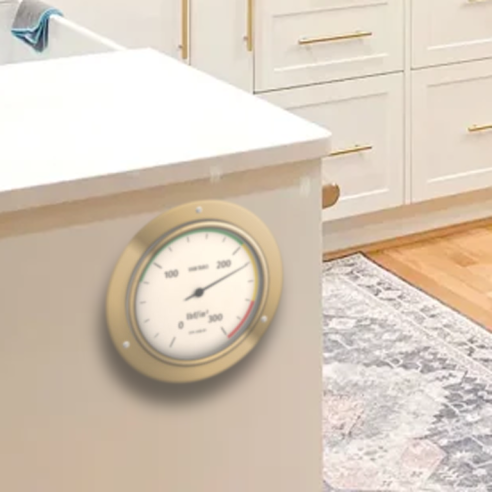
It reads psi 220
